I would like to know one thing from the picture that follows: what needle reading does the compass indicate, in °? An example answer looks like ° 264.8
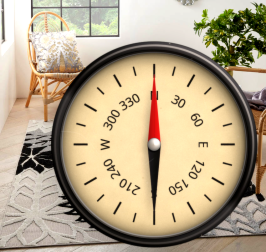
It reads ° 0
